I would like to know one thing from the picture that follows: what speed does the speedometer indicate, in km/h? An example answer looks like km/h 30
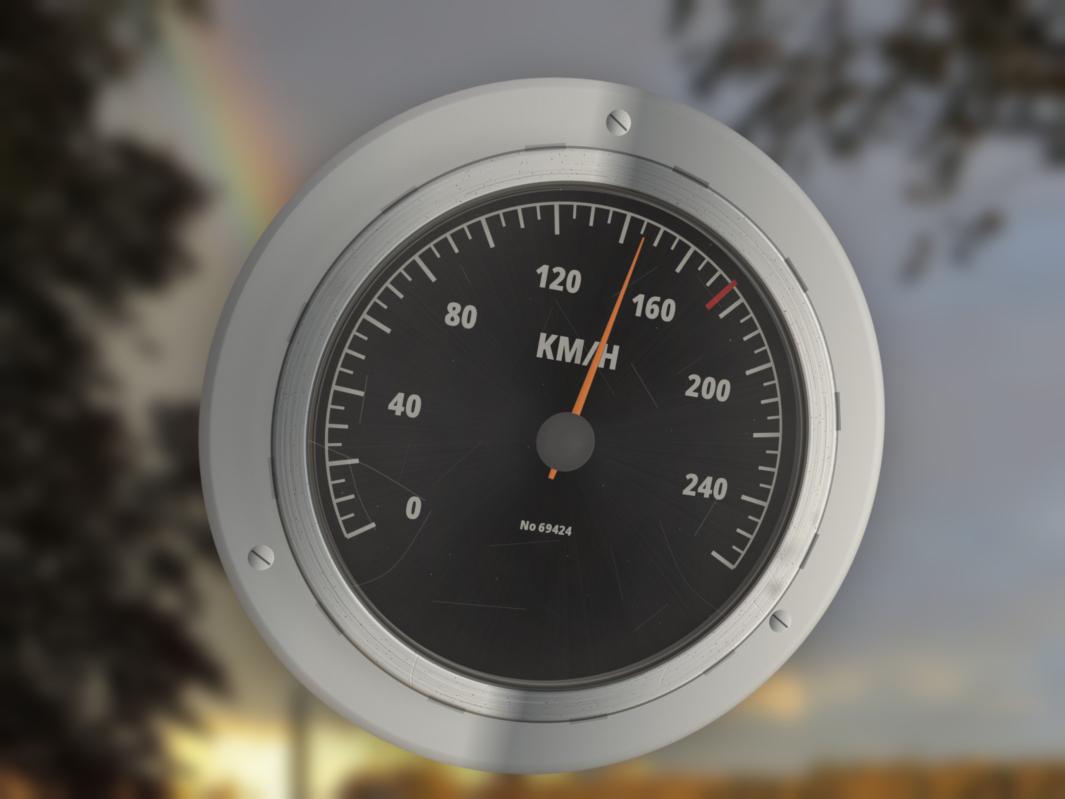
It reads km/h 145
